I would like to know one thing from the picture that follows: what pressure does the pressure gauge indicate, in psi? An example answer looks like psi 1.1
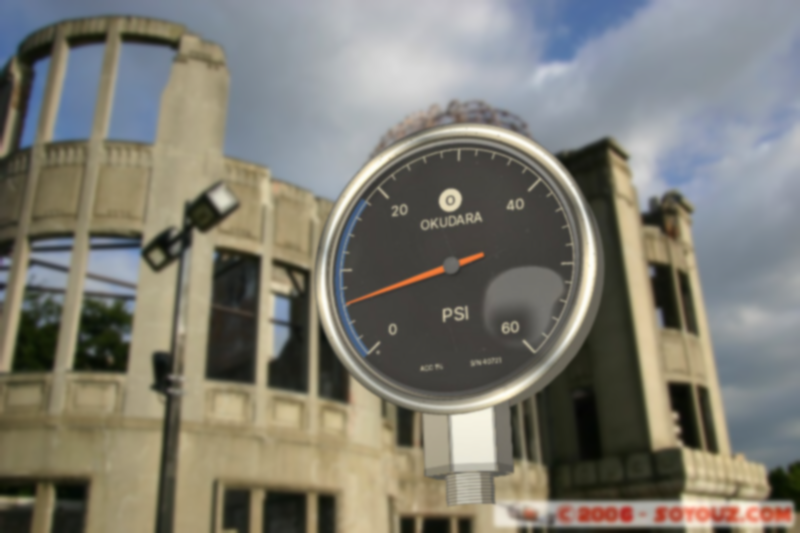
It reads psi 6
